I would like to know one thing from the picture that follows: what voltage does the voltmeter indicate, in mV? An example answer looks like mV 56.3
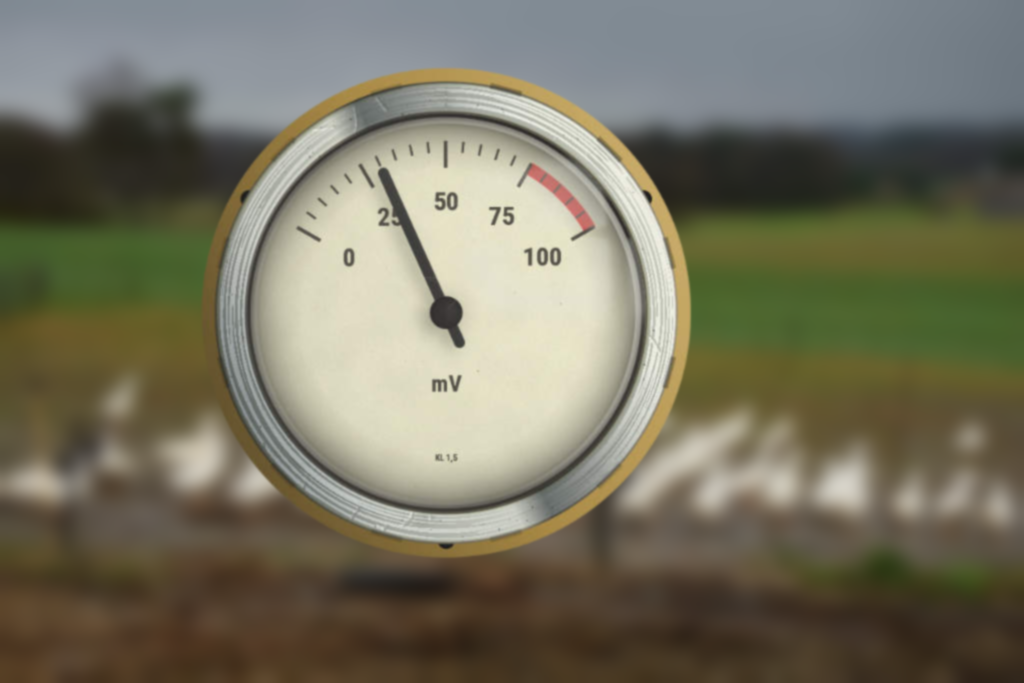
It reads mV 30
